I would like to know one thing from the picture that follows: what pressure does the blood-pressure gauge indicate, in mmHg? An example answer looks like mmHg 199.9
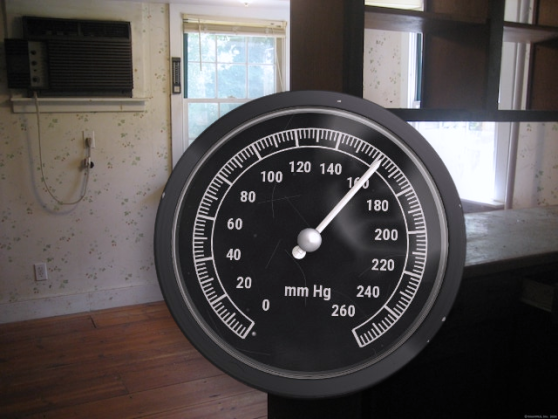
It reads mmHg 162
